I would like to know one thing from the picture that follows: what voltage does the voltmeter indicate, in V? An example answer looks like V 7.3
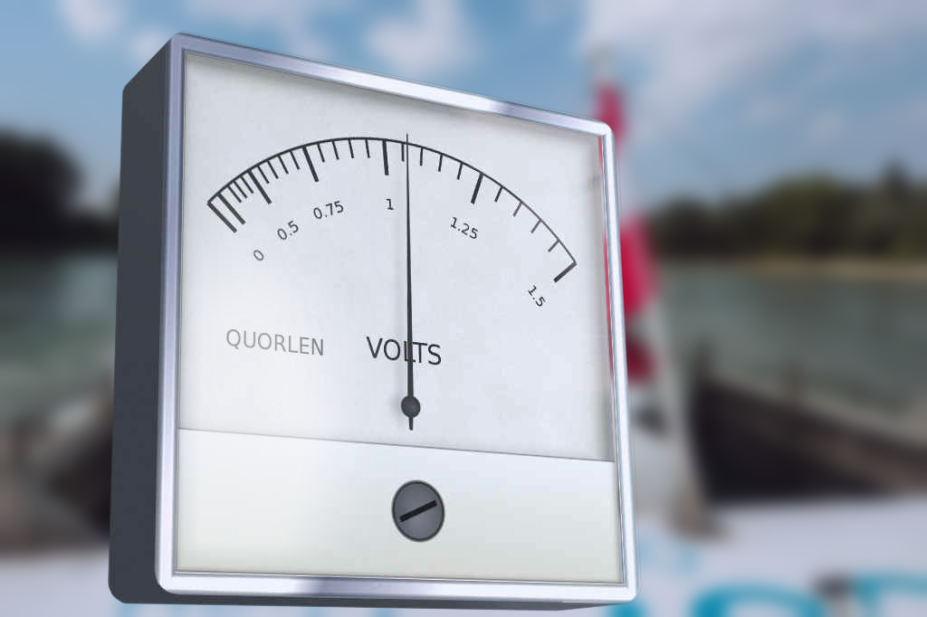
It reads V 1.05
